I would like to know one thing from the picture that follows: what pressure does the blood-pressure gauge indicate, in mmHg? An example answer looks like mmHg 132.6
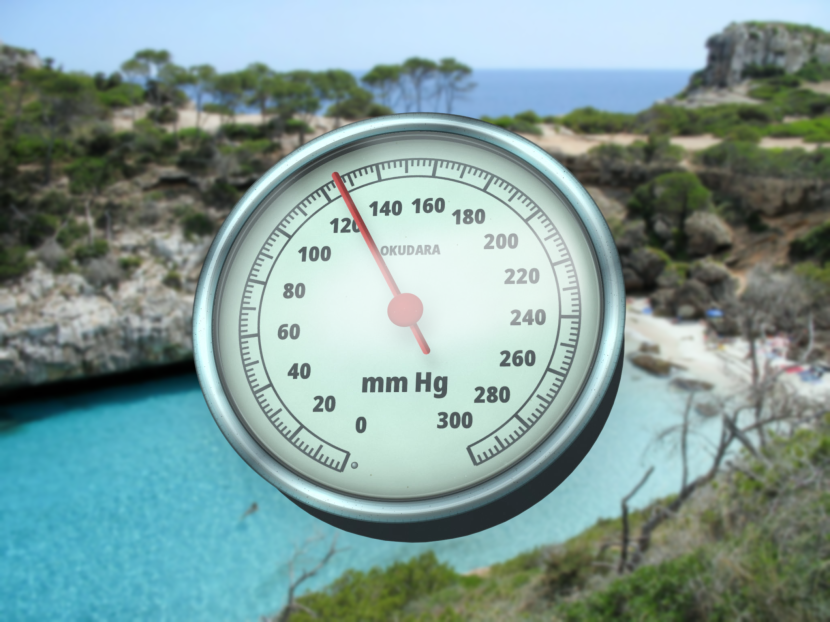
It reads mmHg 126
